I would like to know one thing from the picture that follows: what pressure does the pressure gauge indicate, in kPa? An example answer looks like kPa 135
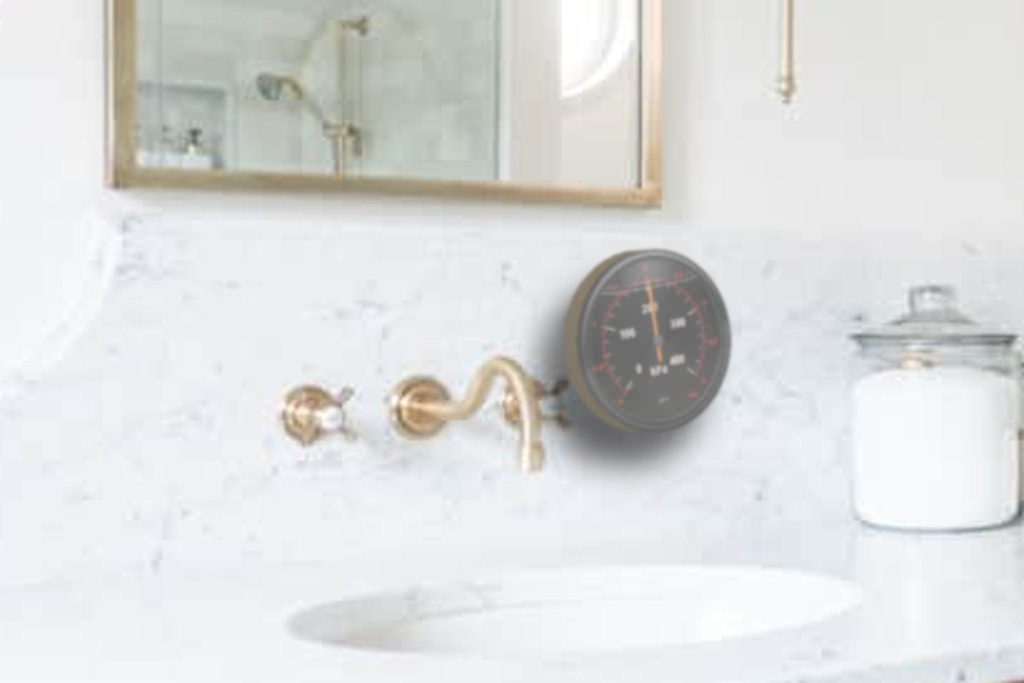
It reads kPa 200
